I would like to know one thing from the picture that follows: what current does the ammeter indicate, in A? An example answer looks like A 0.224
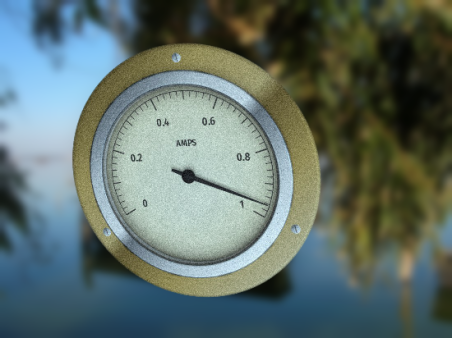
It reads A 0.96
